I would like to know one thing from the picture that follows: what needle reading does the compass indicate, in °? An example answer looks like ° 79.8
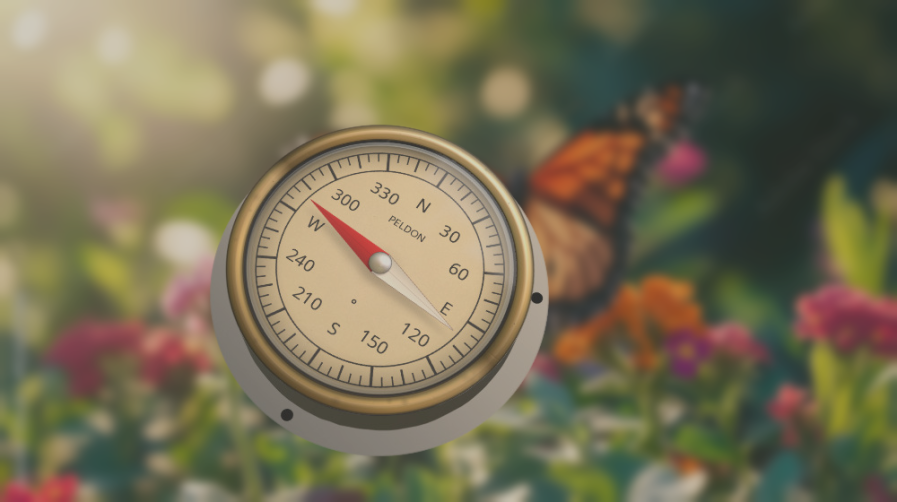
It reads ° 280
